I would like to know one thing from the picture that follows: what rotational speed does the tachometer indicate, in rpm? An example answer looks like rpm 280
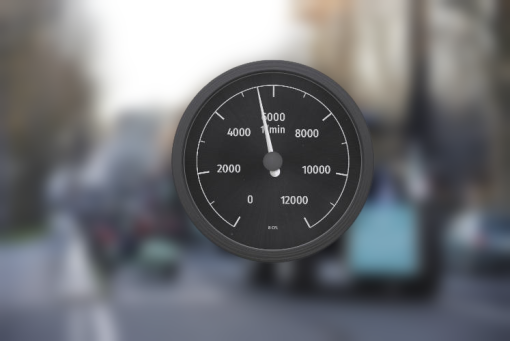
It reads rpm 5500
